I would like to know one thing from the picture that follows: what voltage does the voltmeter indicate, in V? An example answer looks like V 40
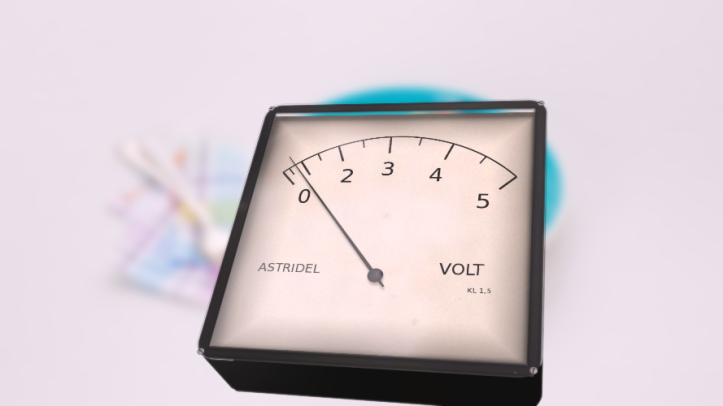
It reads V 0.75
